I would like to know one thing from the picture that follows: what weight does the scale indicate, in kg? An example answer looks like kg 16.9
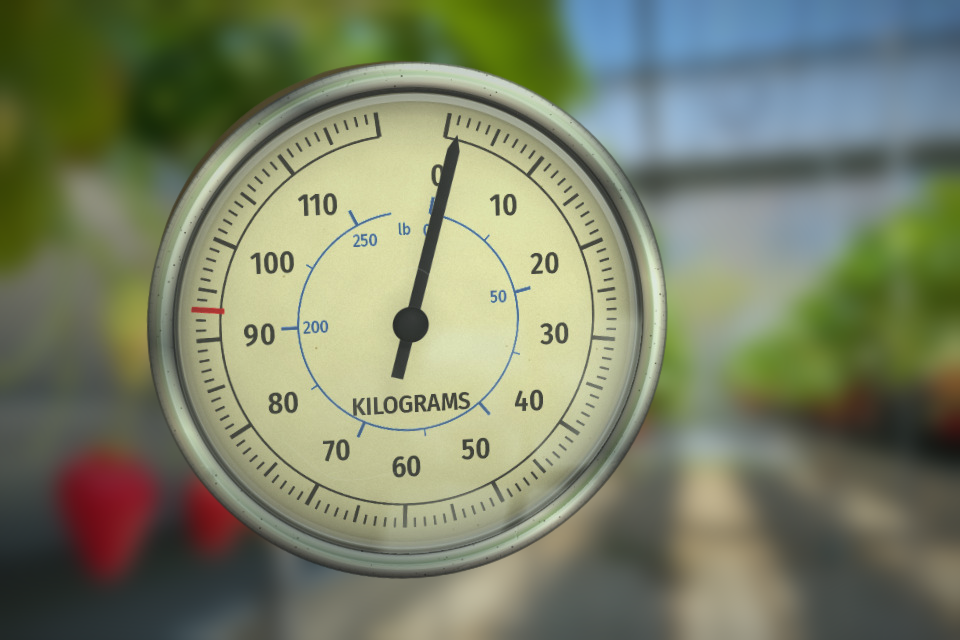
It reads kg 1
